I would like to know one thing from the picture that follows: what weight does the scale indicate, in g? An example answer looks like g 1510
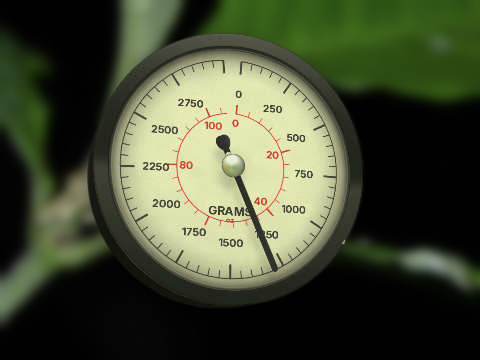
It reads g 1300
